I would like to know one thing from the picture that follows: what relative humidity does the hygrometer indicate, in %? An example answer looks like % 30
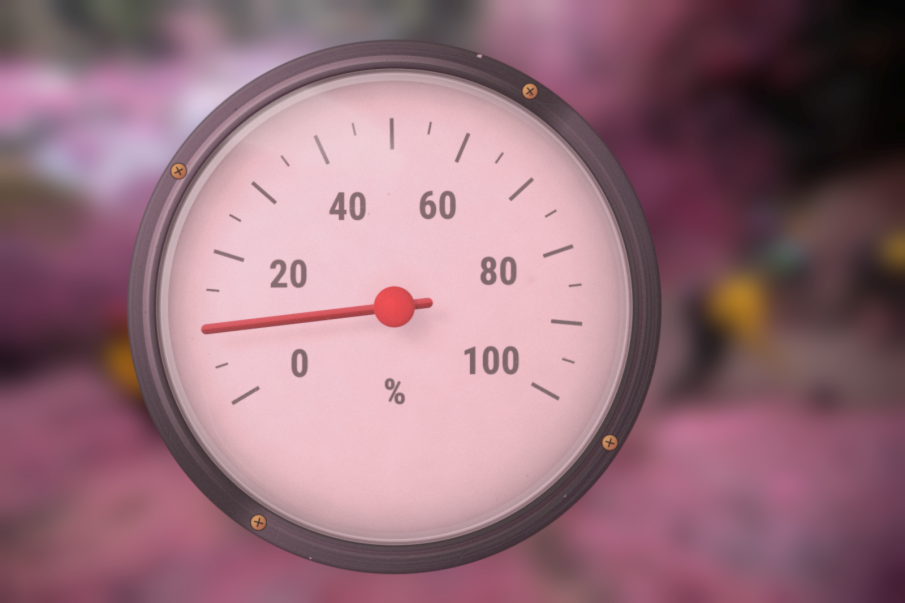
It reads % 10
